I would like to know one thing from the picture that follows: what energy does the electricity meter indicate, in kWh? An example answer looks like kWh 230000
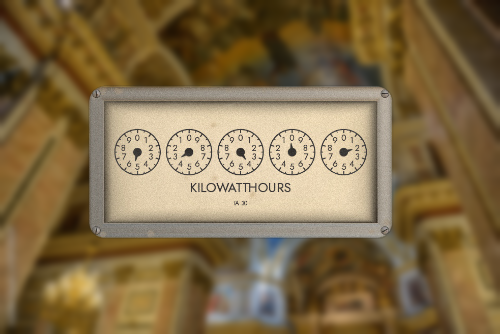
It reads kWh 53402
